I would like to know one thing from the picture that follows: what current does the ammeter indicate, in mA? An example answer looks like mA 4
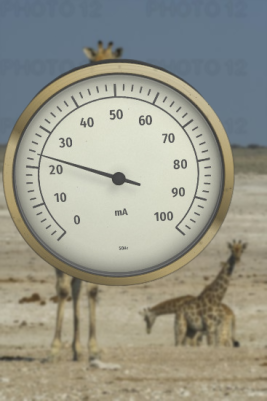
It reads mA 24
